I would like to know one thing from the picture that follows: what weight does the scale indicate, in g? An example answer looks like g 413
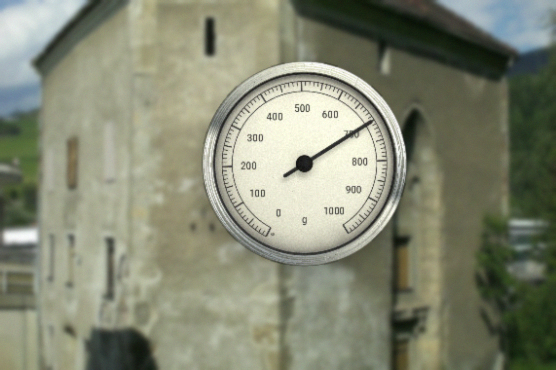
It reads g 700
